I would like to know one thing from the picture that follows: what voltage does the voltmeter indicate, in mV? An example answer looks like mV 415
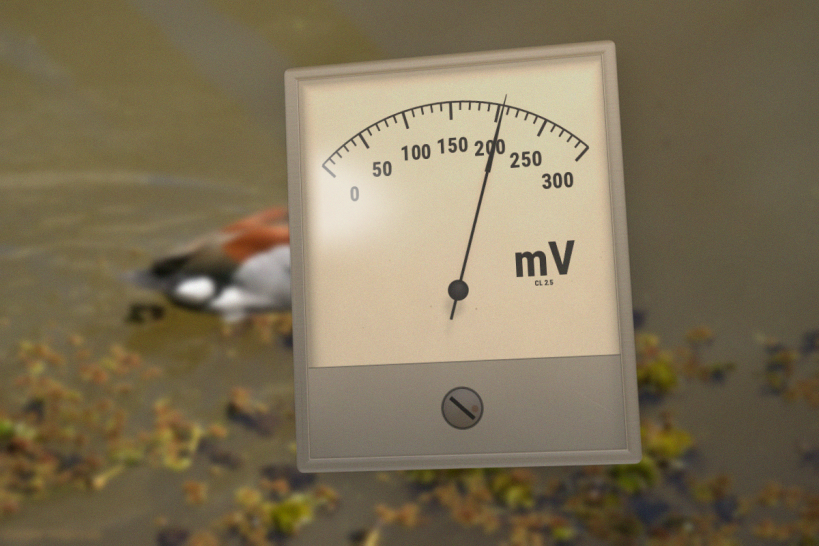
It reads mV 205
